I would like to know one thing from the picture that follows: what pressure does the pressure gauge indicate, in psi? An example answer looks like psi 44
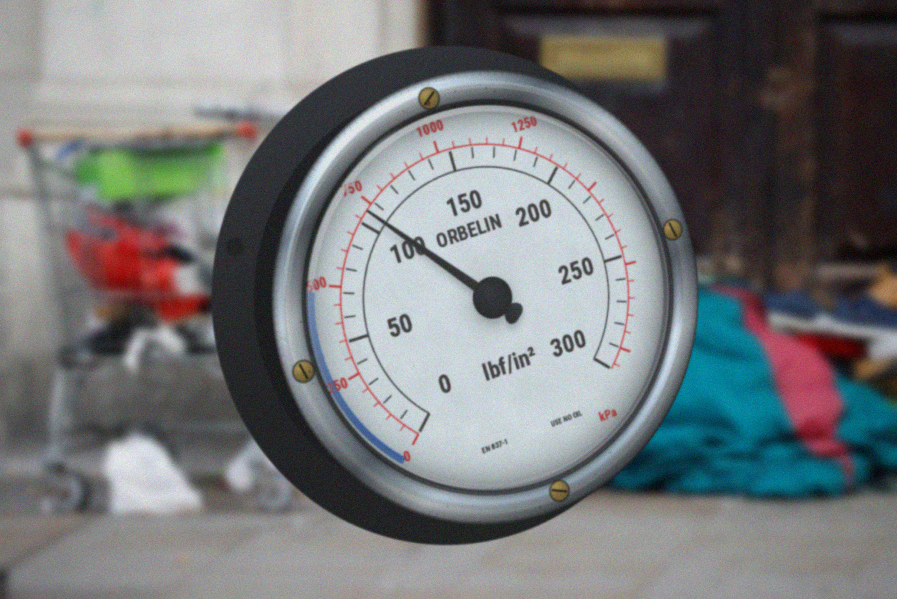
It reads psi 105
